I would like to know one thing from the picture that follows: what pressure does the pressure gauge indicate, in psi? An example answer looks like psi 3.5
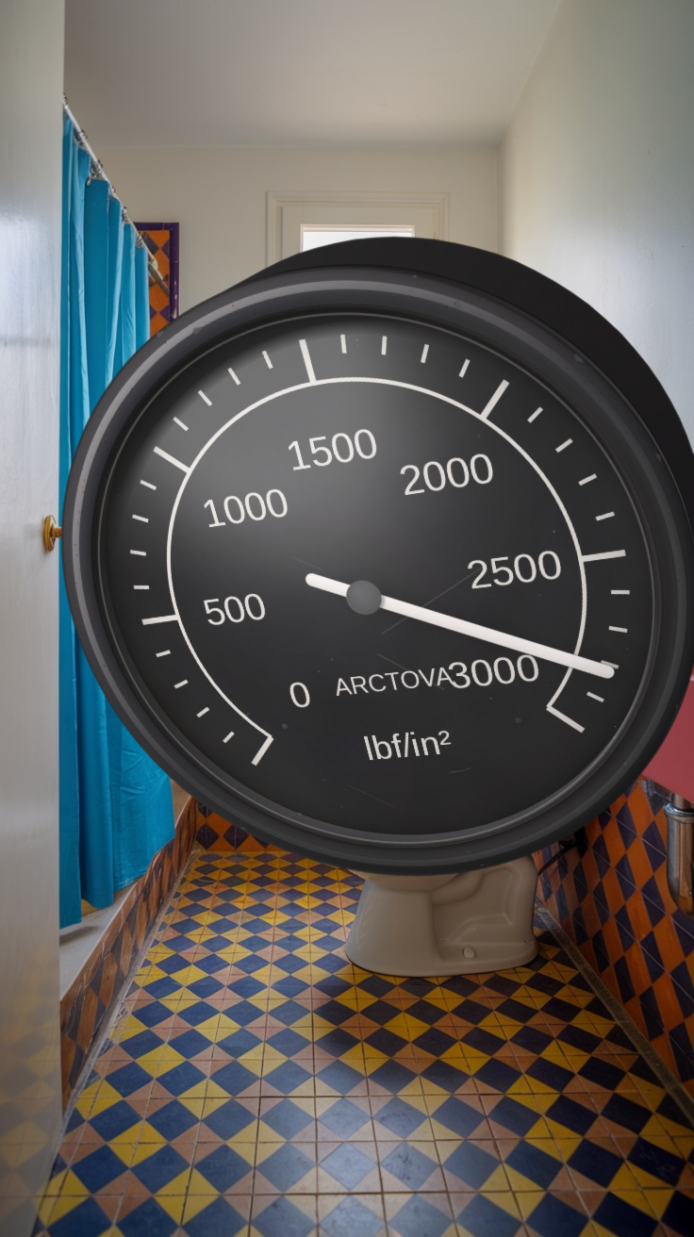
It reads psi 2800
